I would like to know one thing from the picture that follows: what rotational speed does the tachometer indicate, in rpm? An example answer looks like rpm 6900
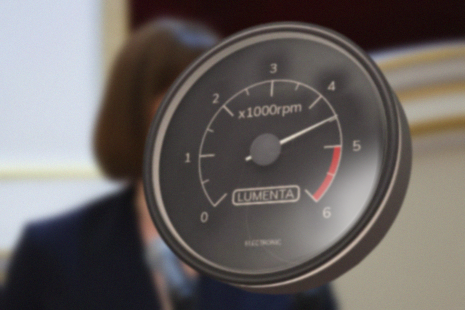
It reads rpm 4500
